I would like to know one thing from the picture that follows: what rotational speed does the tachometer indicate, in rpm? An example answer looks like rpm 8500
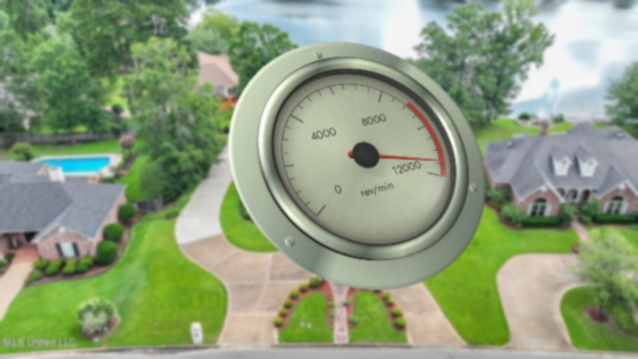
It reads rpm 11500
